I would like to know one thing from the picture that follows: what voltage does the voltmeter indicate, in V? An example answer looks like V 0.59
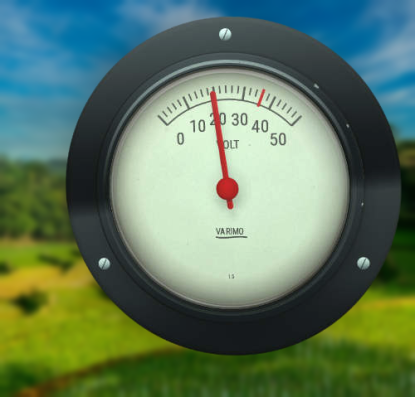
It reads V 20
